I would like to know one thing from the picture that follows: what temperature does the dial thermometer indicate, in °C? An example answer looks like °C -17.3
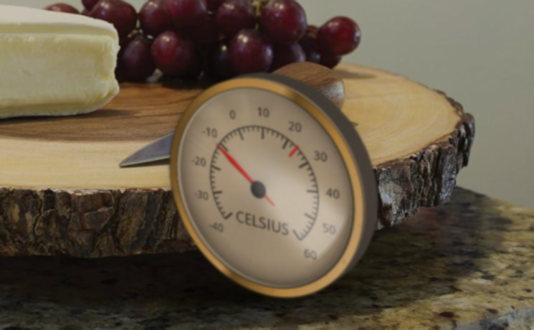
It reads °C -10
